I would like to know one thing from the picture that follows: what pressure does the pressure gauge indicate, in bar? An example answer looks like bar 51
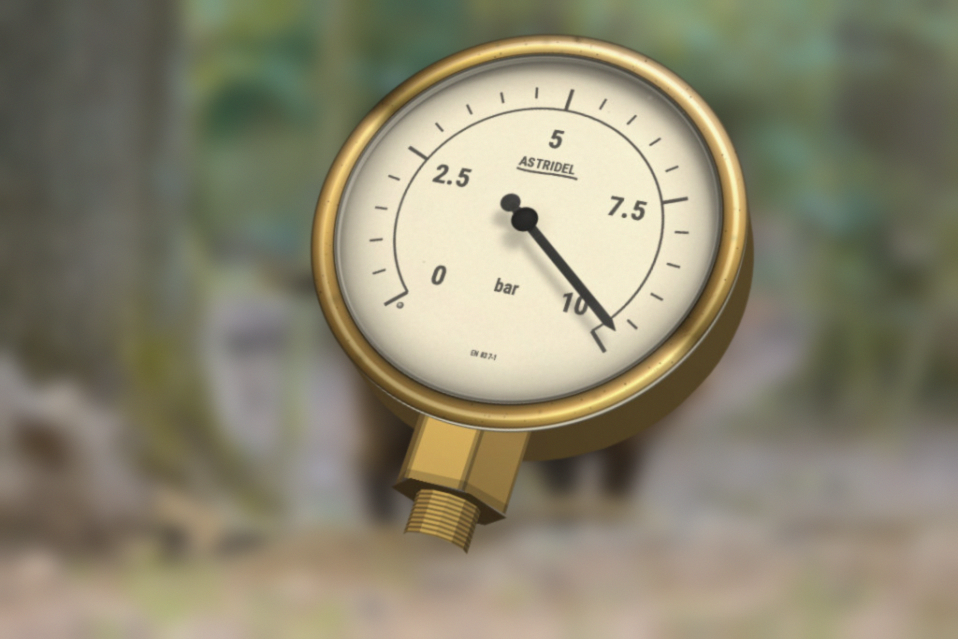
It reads bar 9.75
